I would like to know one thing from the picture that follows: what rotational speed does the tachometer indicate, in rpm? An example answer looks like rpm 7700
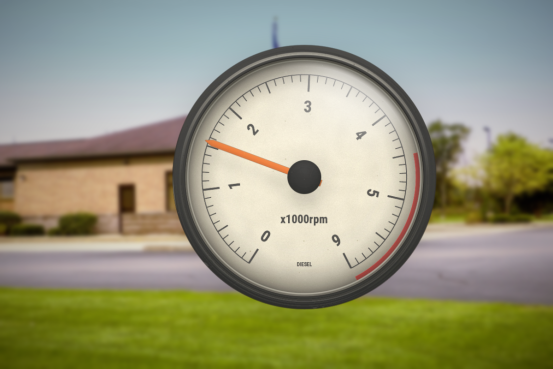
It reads rpm 1550
